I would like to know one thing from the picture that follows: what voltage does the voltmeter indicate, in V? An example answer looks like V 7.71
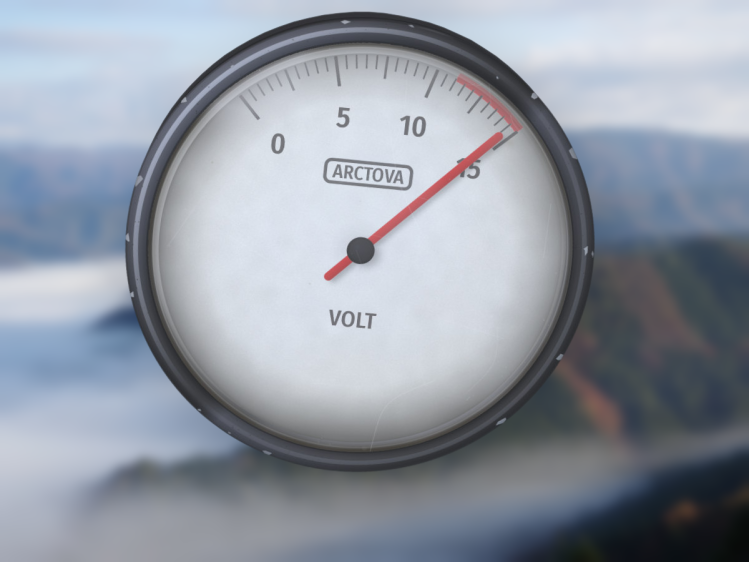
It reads V 14.5
